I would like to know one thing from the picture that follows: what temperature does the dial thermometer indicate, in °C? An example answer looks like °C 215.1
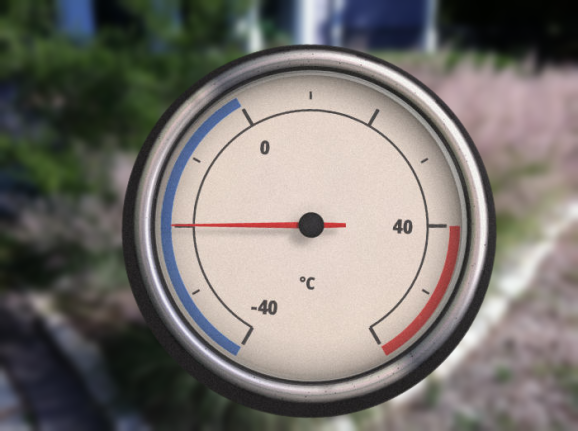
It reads °C -20
